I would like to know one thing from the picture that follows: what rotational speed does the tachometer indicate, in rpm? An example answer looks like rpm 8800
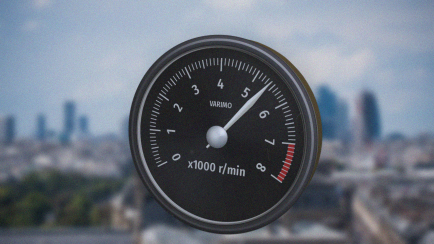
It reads rpm 5400
